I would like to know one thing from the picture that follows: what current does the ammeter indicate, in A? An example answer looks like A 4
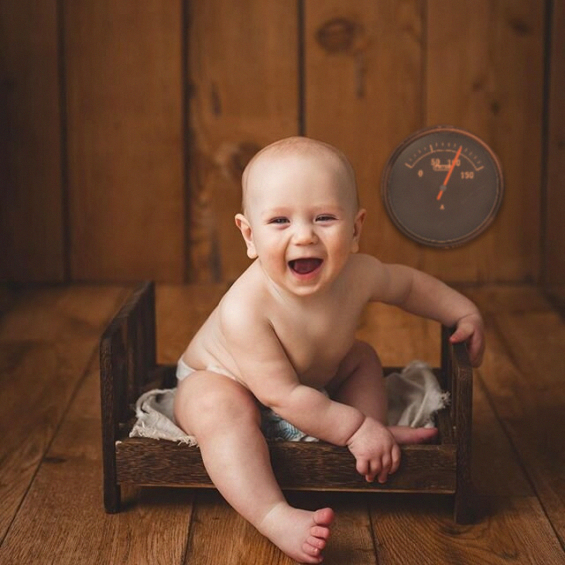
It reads A 100
